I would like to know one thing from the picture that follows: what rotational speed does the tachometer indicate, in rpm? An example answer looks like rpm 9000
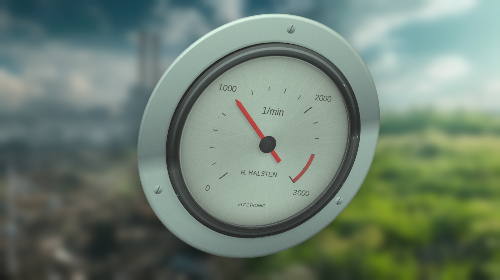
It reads rpm 1000
